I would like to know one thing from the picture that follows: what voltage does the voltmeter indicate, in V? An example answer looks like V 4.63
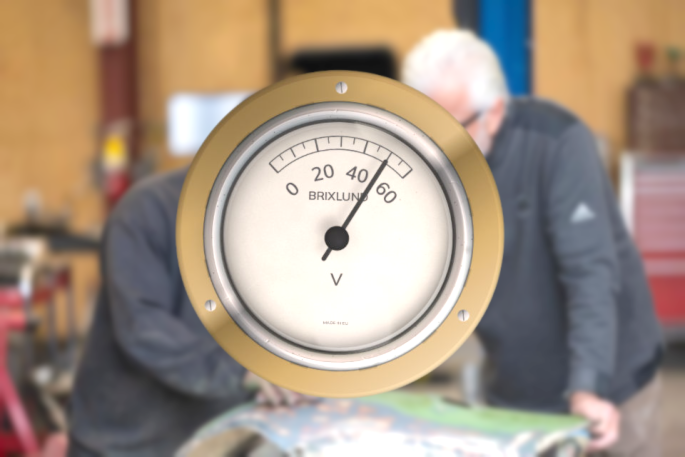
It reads V 50
